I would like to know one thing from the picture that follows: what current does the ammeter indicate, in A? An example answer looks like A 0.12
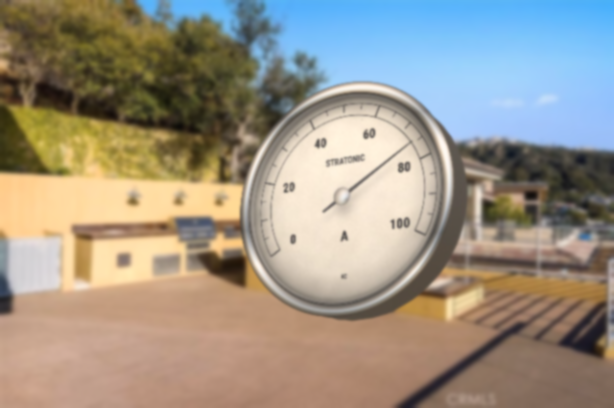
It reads A 75
